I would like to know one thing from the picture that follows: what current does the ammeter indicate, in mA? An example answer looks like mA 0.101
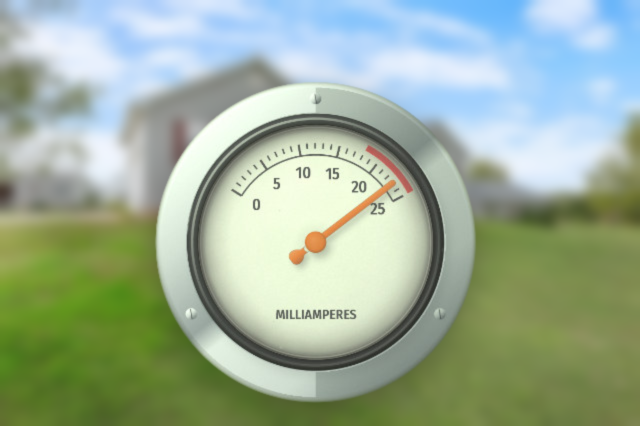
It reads mA 23
